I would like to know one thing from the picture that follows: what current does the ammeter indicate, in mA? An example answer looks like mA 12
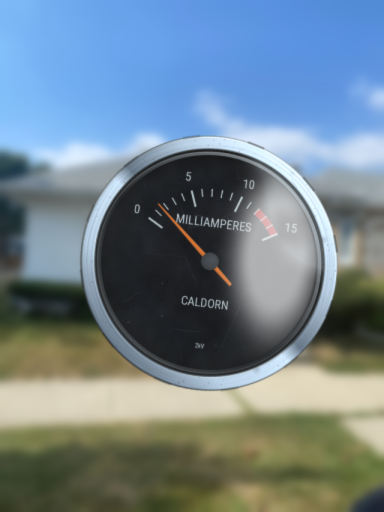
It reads mA 1.5
